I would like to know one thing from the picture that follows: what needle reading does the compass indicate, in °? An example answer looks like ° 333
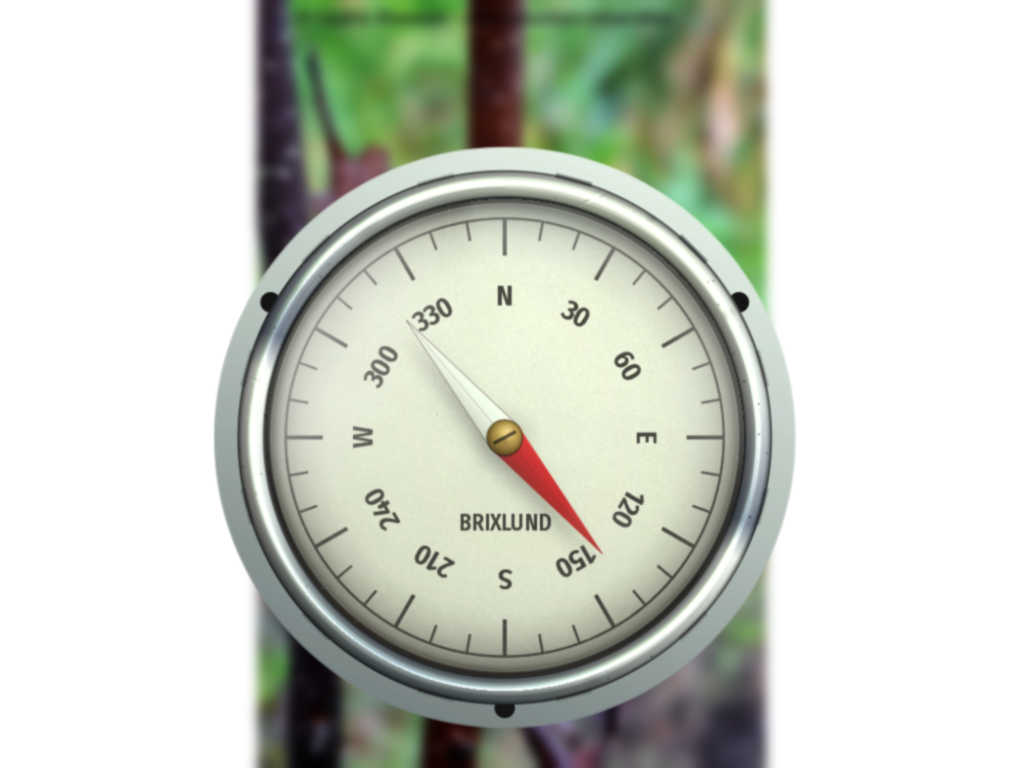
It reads ° 140
